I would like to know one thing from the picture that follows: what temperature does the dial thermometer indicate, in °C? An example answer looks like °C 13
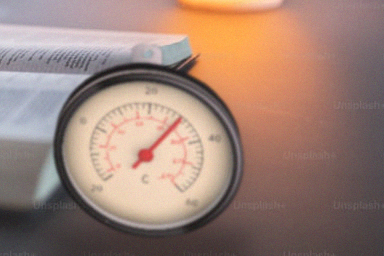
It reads °C 30
